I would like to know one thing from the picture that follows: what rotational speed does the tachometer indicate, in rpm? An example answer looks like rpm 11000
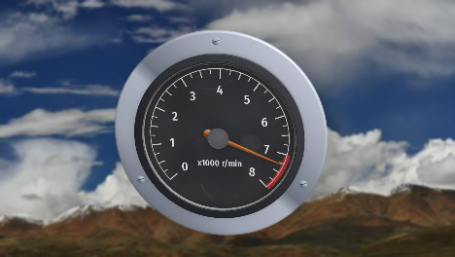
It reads rpm 7250
